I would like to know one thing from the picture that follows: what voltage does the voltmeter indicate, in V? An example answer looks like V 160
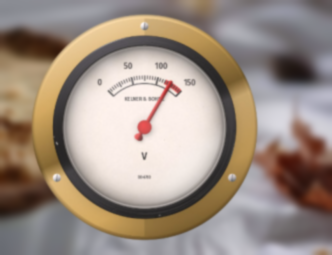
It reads V 125
